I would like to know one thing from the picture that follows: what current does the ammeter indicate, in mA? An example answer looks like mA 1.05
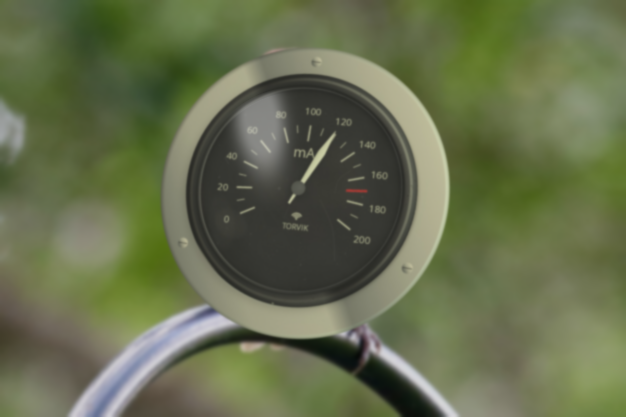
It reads mA 120
